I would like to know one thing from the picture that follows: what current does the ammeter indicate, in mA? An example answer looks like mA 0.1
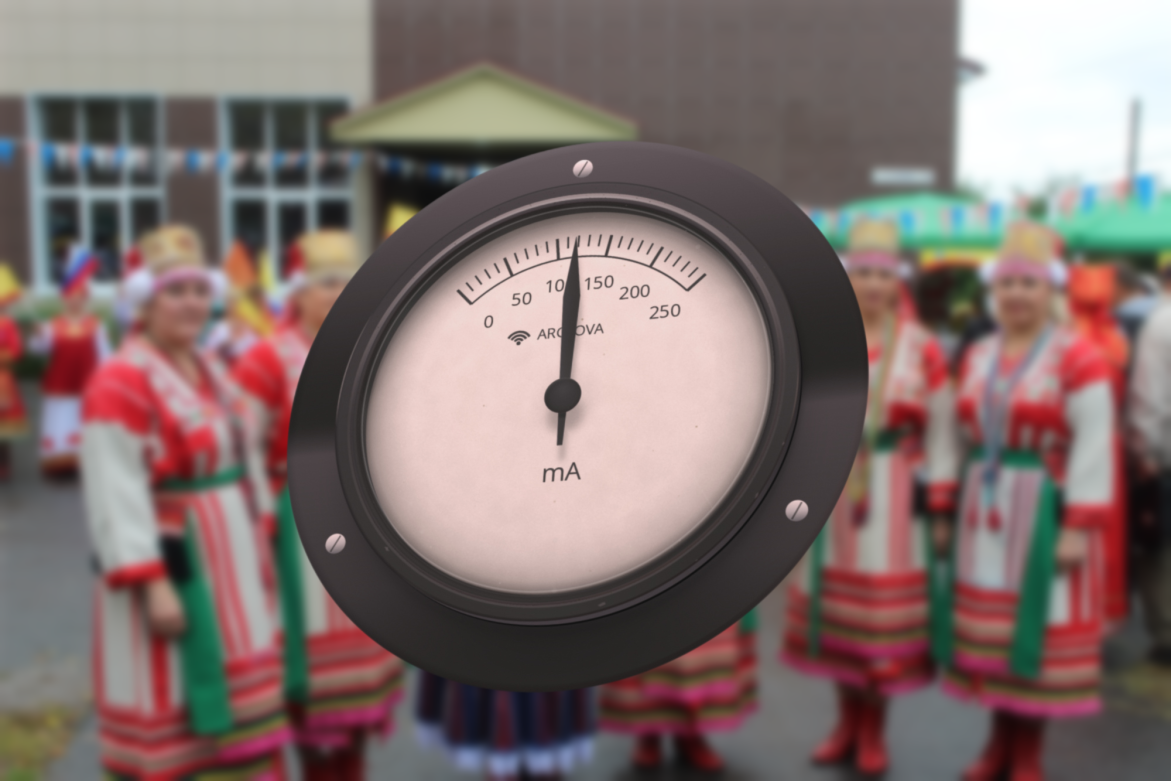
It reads mA 120
